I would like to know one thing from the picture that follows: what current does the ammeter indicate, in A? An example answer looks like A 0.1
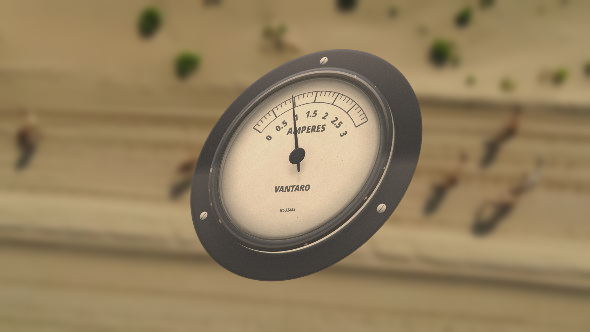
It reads A 1
